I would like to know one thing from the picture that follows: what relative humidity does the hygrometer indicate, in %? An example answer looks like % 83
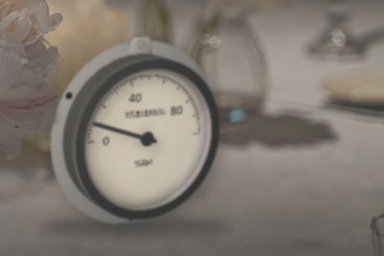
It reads % 10
